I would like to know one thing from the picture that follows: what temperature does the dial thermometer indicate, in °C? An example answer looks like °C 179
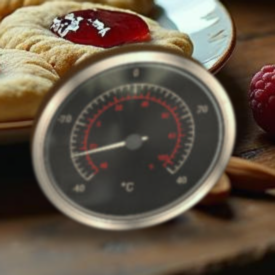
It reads °C -30
